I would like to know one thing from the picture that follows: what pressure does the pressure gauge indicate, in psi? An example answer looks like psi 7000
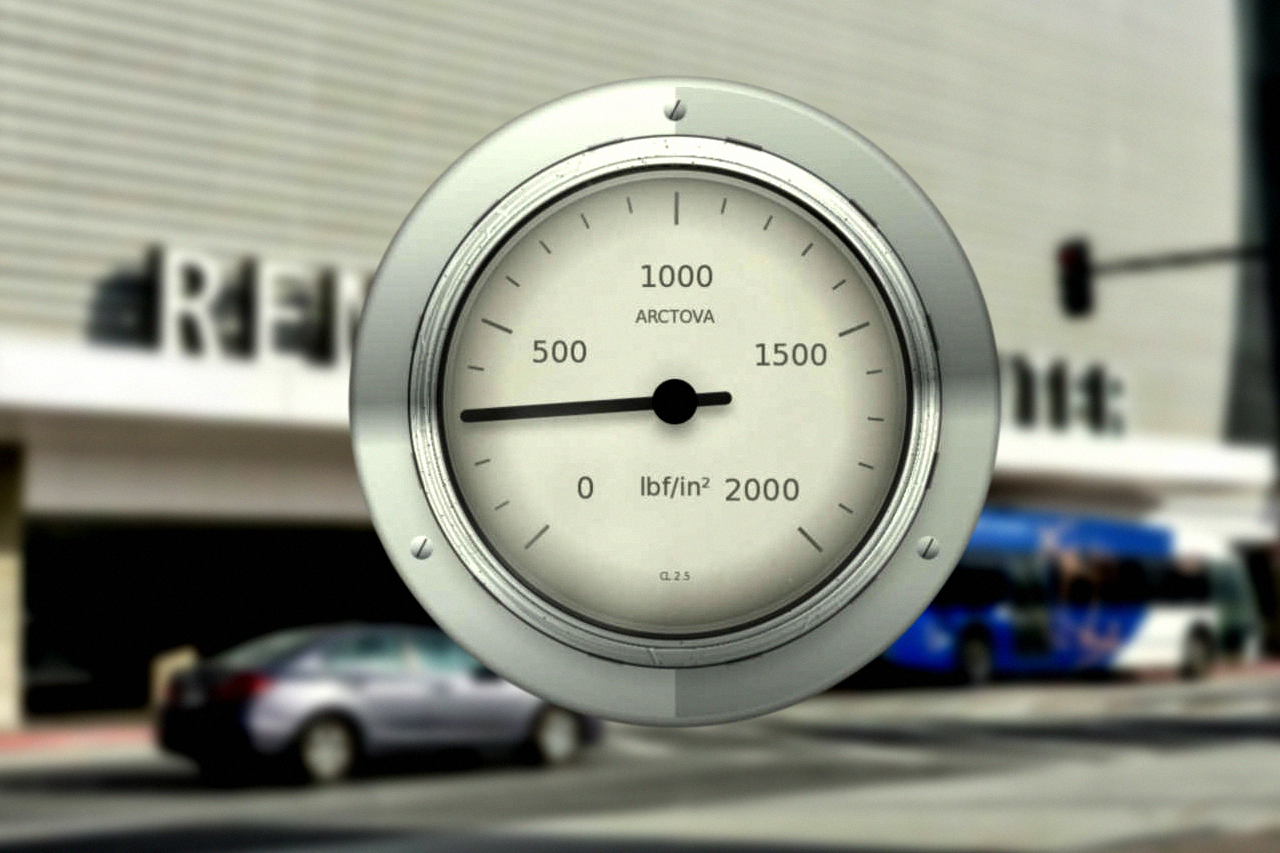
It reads psi 300
